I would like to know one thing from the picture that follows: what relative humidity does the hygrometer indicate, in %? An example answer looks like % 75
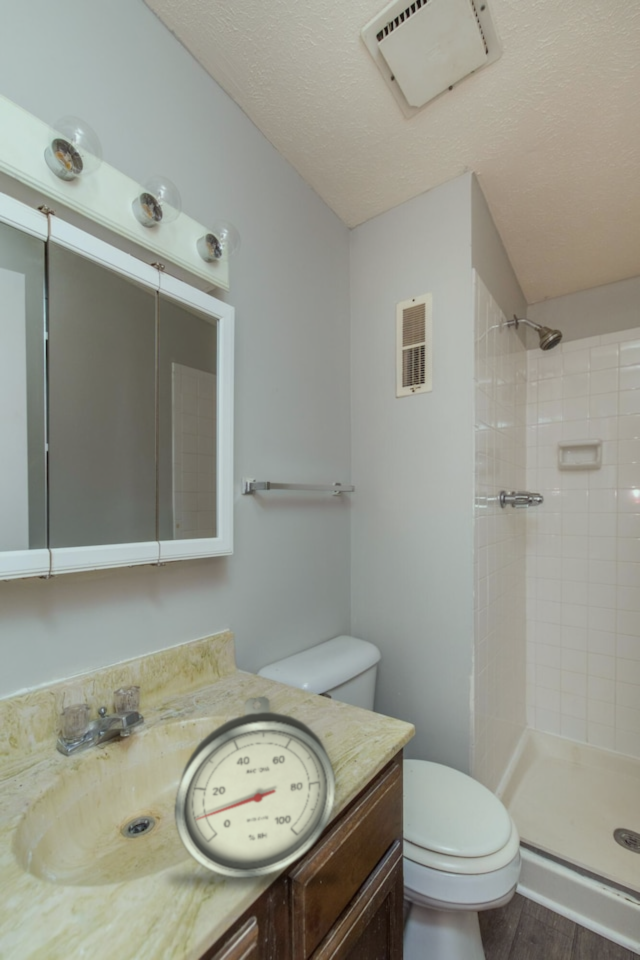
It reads % 10
